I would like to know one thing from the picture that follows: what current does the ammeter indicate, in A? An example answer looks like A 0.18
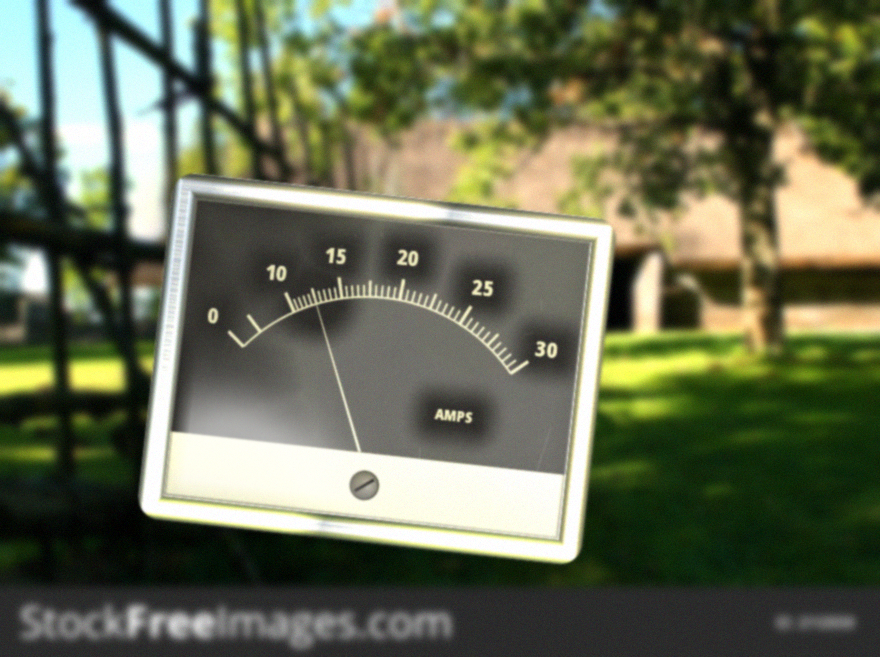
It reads A 12.5
